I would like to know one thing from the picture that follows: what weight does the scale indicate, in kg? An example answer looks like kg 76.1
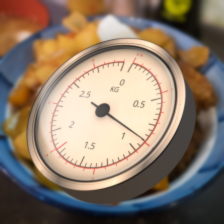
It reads kg 0.9
